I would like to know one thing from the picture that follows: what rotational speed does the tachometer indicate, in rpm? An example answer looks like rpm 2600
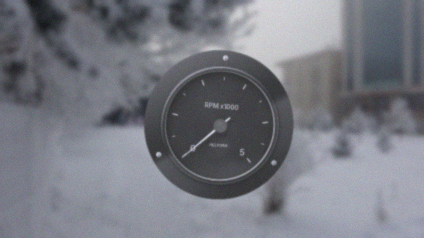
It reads rpm 0
